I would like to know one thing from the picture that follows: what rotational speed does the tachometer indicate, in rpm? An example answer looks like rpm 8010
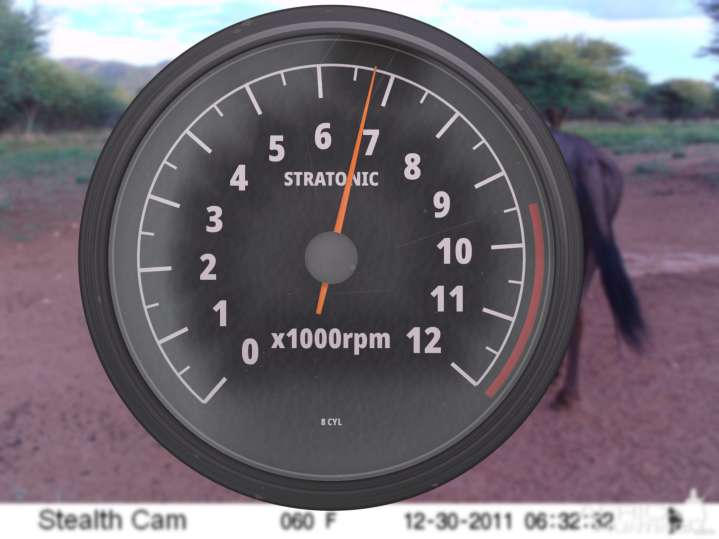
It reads rpm 6750
